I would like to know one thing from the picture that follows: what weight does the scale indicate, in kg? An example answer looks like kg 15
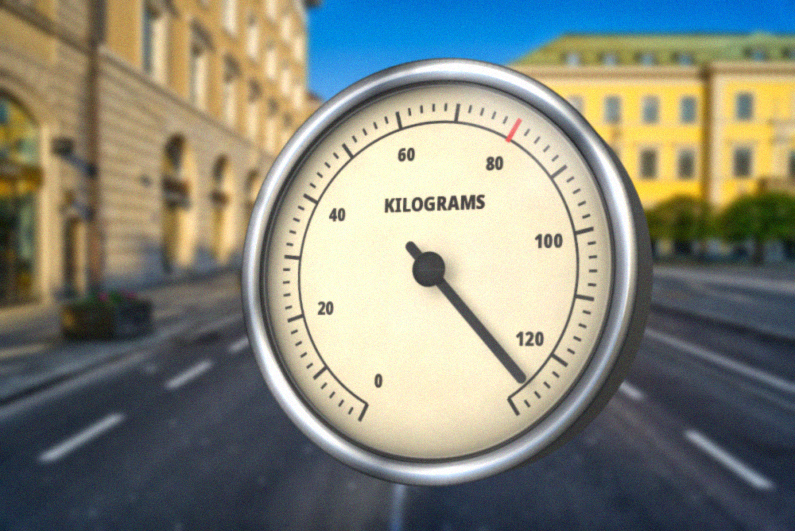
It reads kg 126
